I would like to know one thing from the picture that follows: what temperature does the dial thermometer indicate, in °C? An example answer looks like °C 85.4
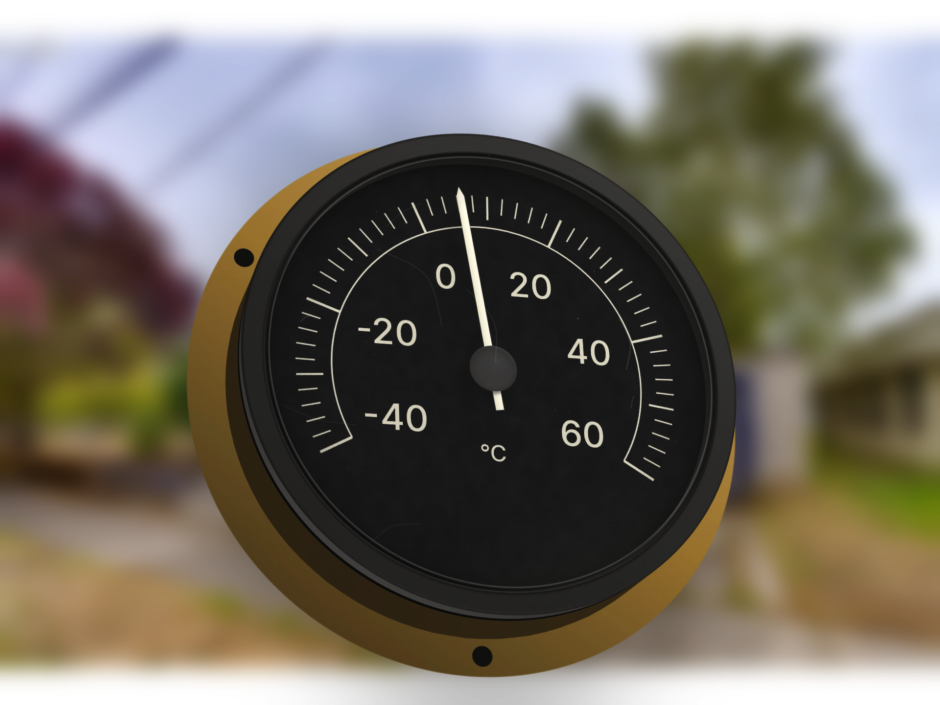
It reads °C 6
